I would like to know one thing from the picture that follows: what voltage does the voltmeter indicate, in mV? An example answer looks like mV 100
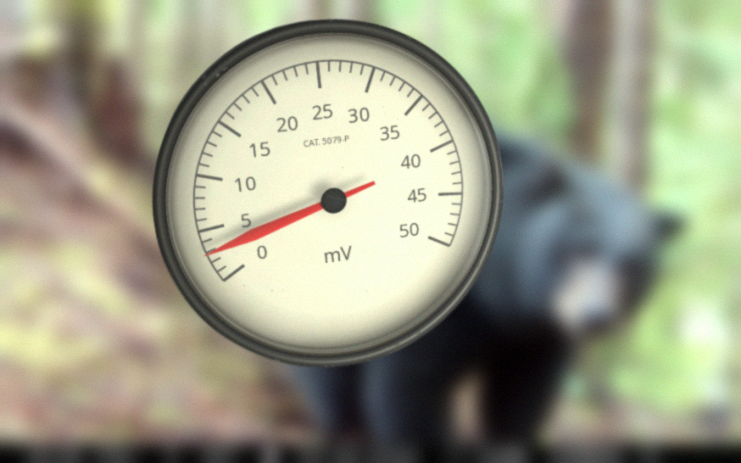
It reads mV 3
